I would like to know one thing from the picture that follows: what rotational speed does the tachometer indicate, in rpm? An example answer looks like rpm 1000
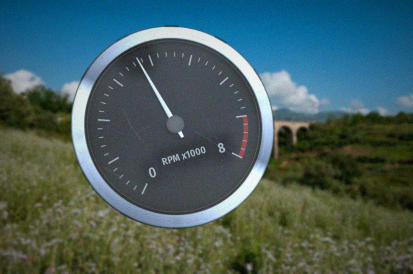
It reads rpm 3700
